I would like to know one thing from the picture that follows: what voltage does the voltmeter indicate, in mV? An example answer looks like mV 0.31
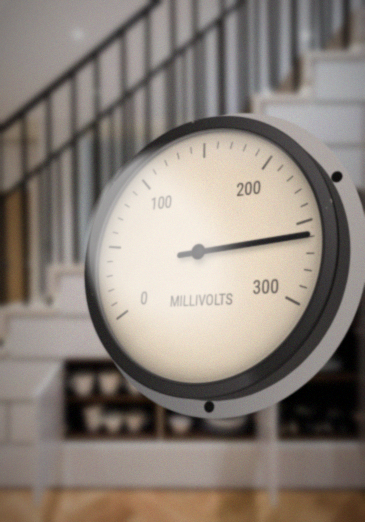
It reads mV 260
